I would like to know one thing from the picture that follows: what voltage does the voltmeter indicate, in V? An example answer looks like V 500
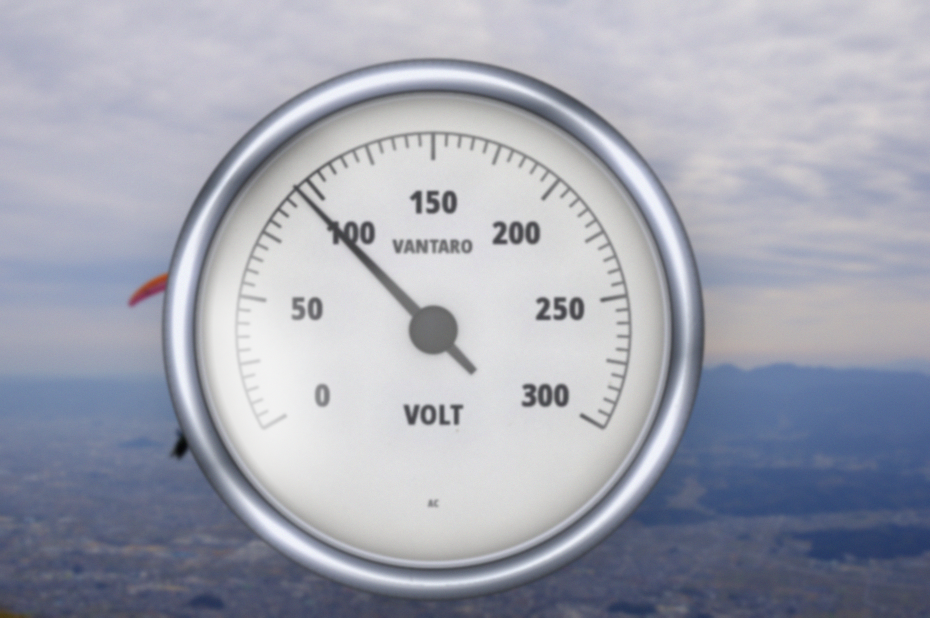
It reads V 95
